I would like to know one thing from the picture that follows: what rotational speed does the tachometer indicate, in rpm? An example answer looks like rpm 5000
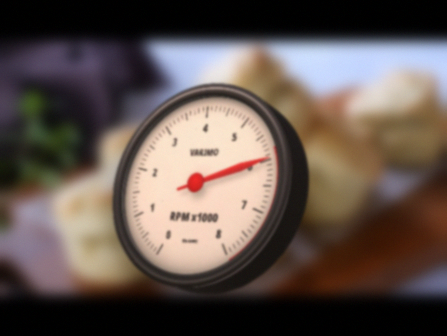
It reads rpm 6000
